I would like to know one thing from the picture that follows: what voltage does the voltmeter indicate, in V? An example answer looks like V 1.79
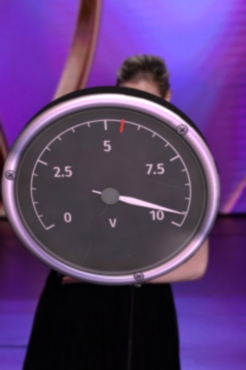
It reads V 9.5
